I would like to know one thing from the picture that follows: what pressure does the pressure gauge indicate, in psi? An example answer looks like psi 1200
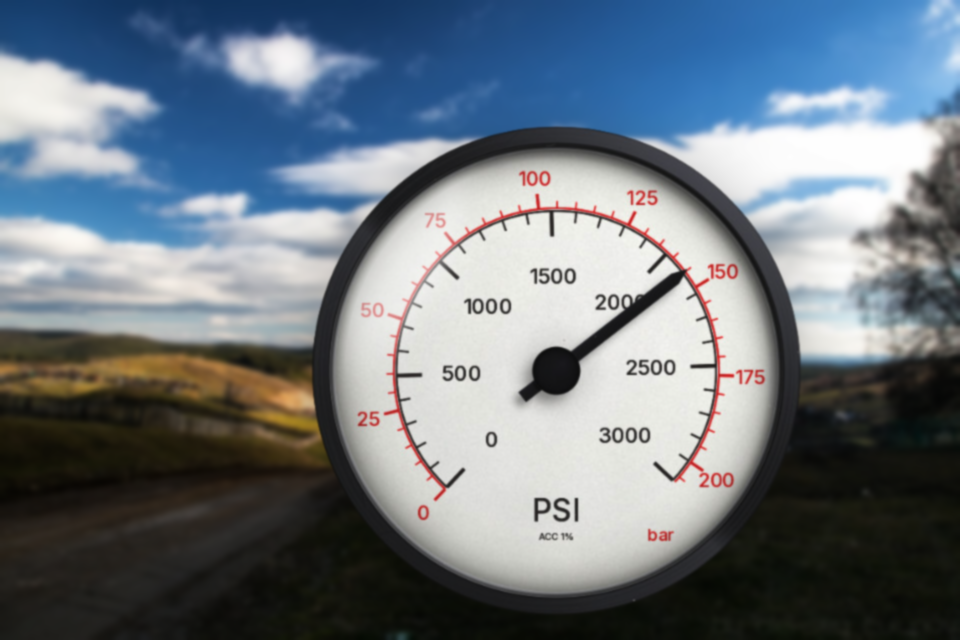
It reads psi 2100
